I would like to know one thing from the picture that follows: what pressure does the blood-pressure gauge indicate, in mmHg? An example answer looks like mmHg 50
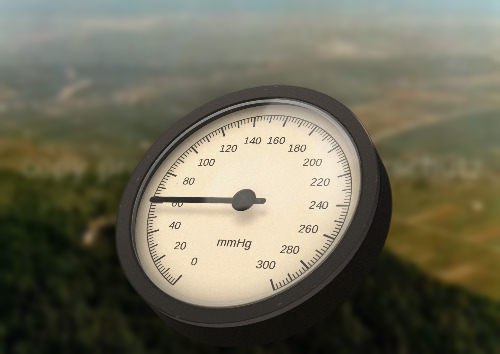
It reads mmHg 60
